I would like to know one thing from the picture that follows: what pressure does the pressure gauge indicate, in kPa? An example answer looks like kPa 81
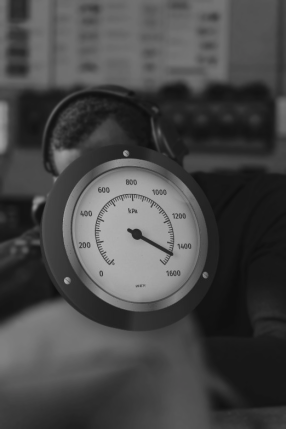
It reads kPa 1500
